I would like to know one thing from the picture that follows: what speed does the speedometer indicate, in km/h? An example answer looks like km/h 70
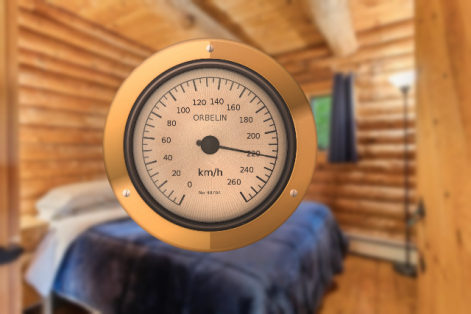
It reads km/h 220
